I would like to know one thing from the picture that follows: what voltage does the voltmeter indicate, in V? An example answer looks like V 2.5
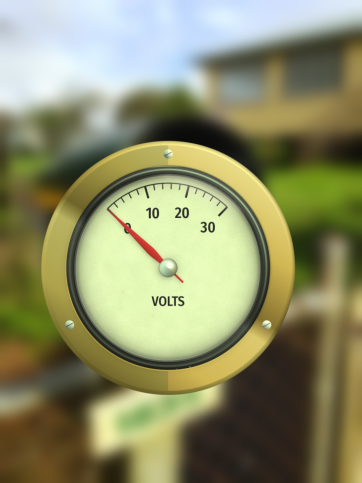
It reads V 0
